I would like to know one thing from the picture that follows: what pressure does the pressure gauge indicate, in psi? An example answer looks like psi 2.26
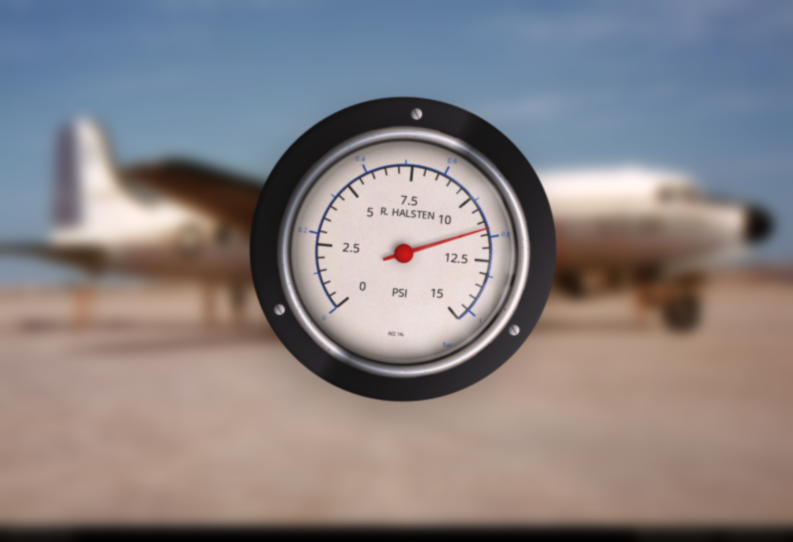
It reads psi 11.25
